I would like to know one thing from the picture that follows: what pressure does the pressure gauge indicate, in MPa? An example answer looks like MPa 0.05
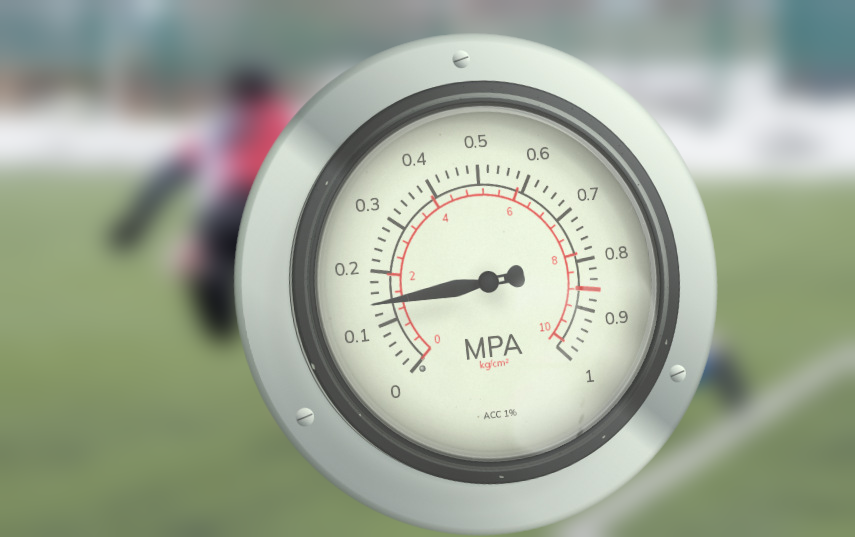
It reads MPa 0.14
